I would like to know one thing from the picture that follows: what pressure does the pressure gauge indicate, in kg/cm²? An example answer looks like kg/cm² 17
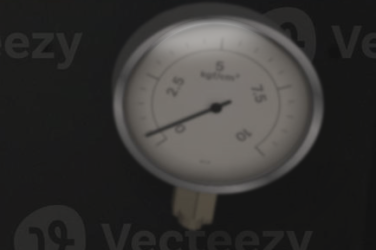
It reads kg/cm² 0.5
